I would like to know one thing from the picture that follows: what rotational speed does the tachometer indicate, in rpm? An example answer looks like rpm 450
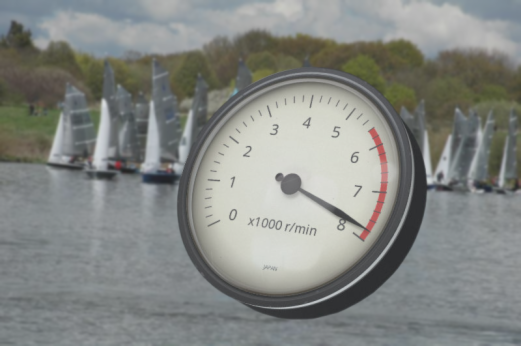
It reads rpm 7800
